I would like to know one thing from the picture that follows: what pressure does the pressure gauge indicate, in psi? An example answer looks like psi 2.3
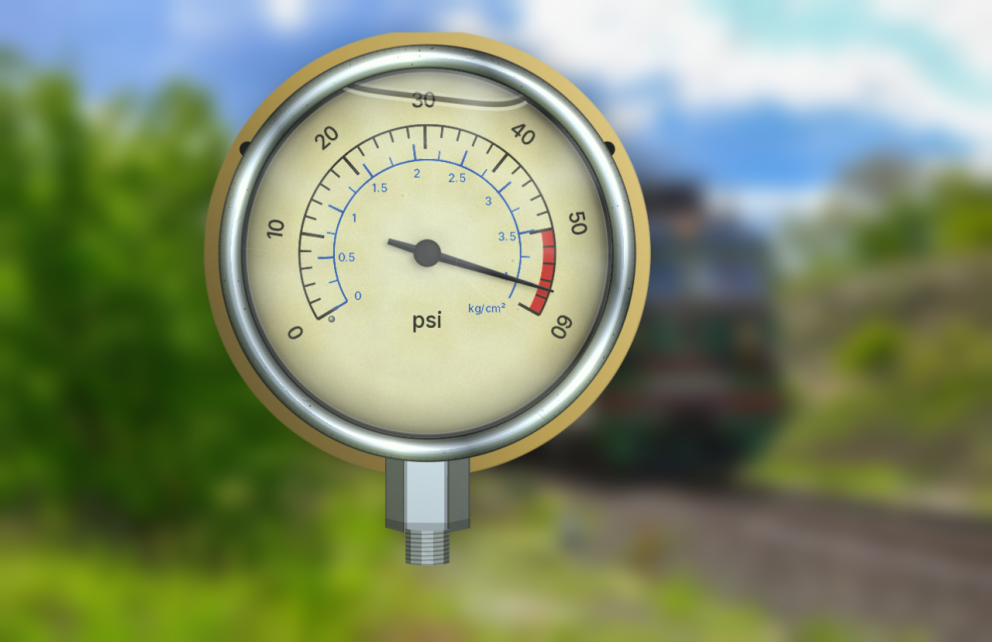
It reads psi 57
